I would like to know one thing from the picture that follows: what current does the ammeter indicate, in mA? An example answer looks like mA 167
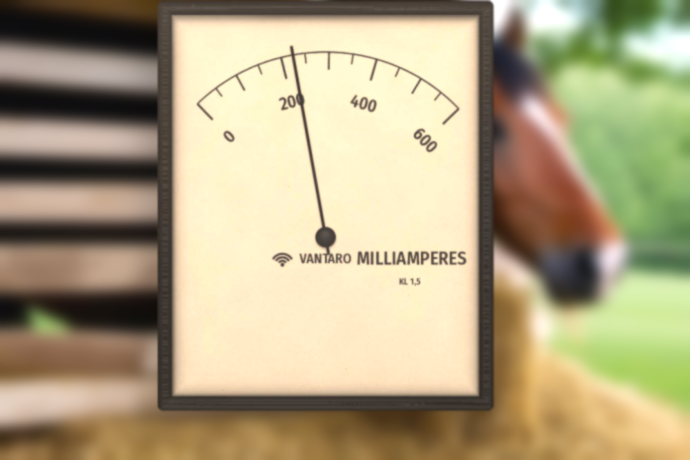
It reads mA 225
